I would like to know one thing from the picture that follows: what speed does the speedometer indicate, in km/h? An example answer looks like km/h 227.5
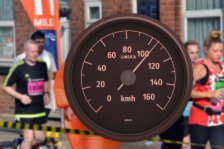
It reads km/h 105
